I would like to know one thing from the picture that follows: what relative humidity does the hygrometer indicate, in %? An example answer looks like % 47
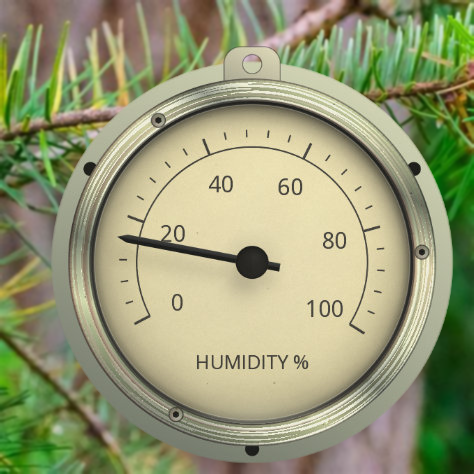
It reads % 16
